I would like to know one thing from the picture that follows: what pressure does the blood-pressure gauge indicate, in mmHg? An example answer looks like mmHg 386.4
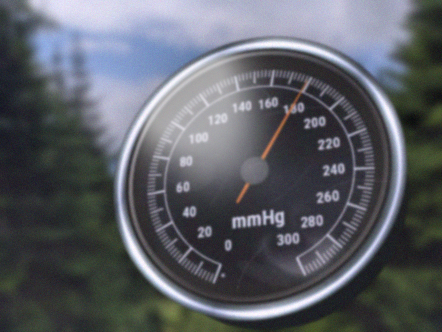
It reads mmHg 180
